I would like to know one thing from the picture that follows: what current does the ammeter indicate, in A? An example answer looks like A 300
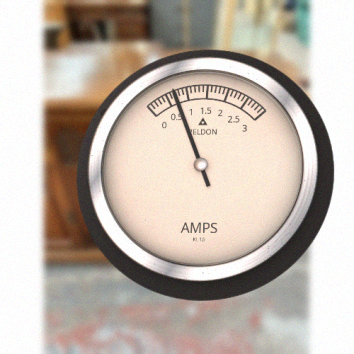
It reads A 0.7
